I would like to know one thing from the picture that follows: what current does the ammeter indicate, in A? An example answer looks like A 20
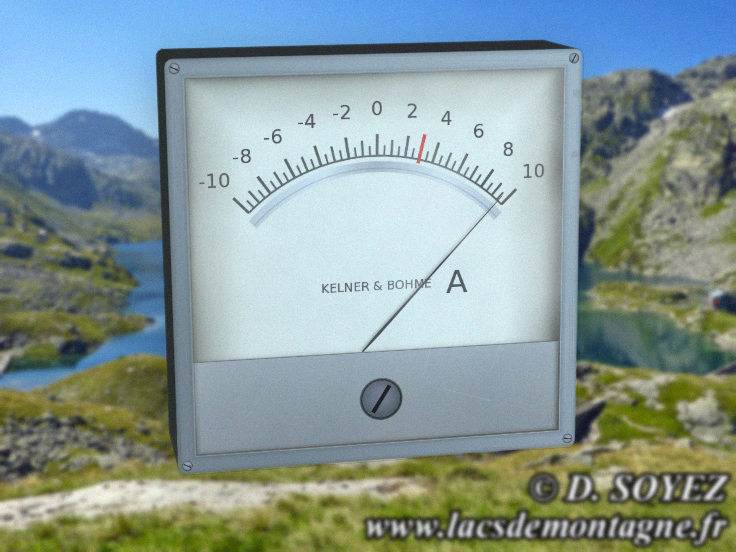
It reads A 9.5
